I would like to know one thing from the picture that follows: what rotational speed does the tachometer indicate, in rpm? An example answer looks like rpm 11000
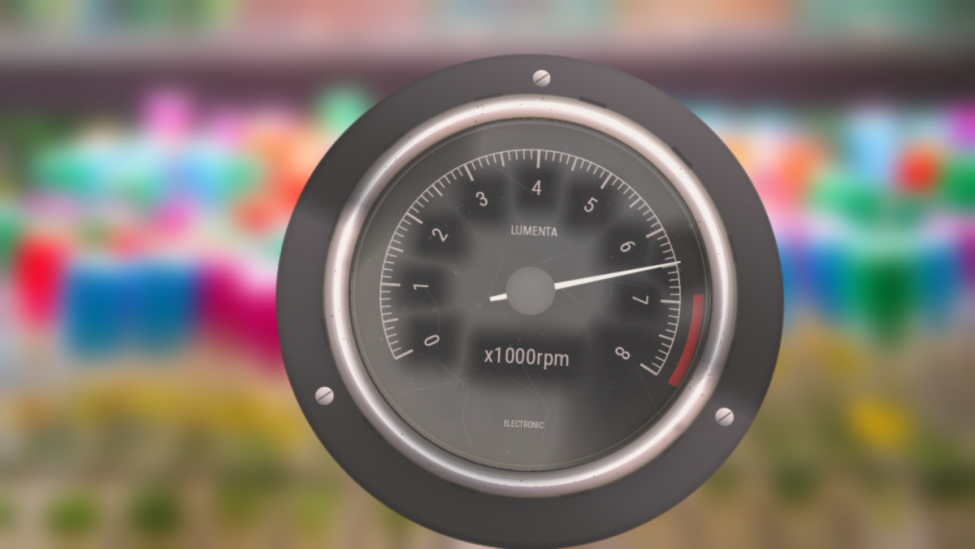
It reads rpm 6500
